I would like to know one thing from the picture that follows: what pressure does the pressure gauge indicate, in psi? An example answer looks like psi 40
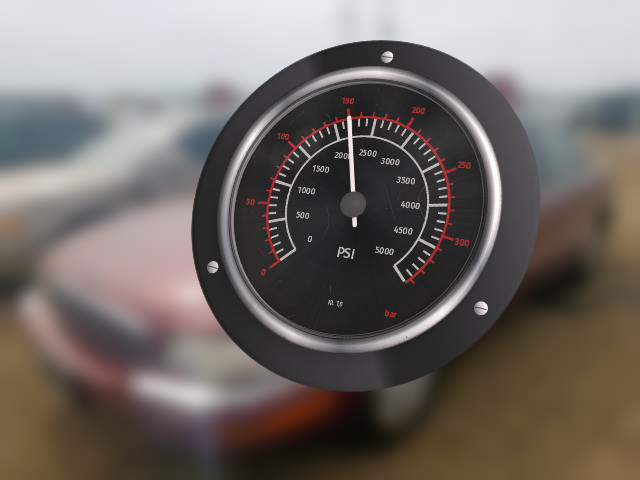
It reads psi 2200
